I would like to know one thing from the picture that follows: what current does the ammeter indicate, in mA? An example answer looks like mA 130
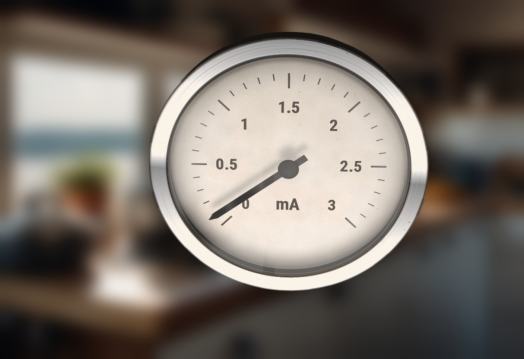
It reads mA 0.1
